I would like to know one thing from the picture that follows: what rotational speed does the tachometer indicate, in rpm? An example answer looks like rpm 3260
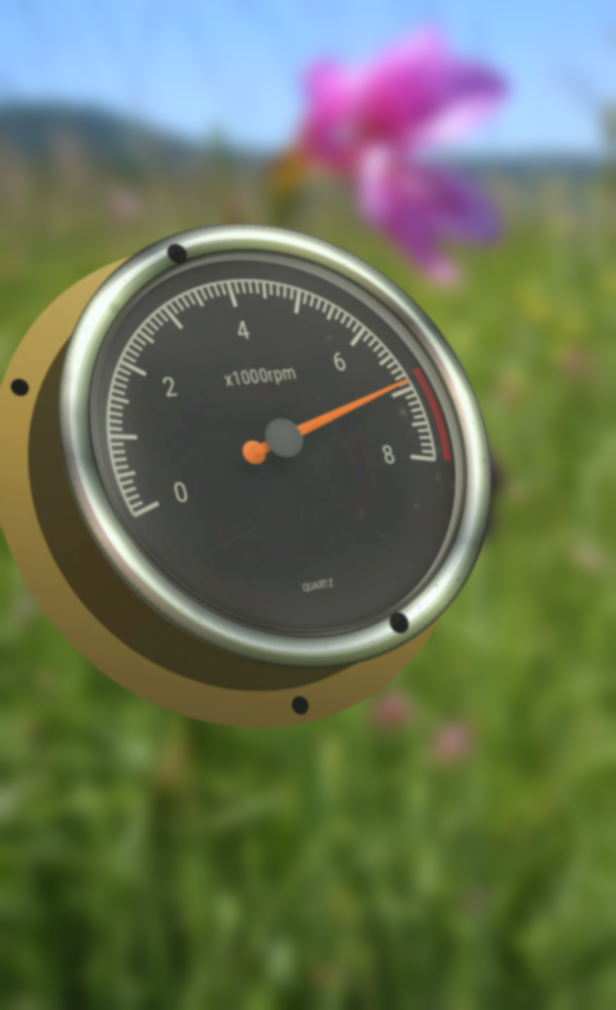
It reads rpm 6900
